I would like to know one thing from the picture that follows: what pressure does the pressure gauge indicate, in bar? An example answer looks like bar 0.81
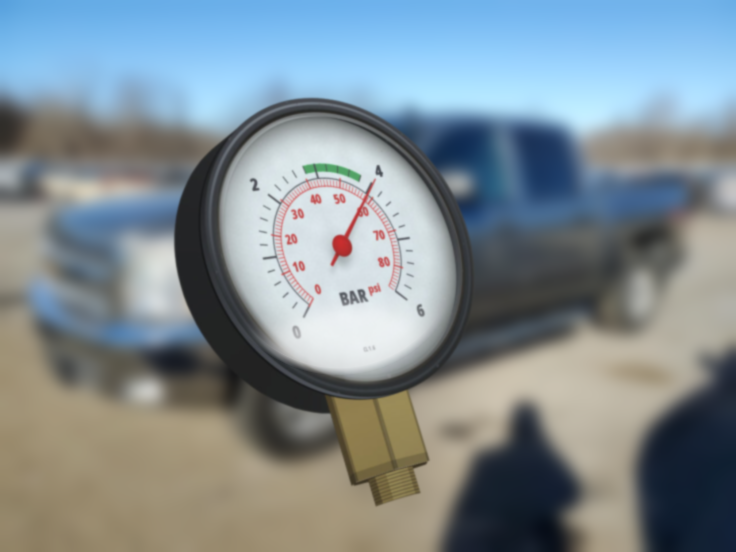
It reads bar 4
